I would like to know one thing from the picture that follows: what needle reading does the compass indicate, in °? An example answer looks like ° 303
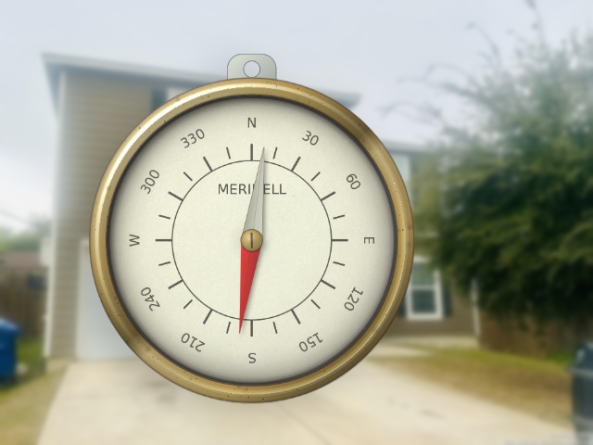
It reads ° 187.5
